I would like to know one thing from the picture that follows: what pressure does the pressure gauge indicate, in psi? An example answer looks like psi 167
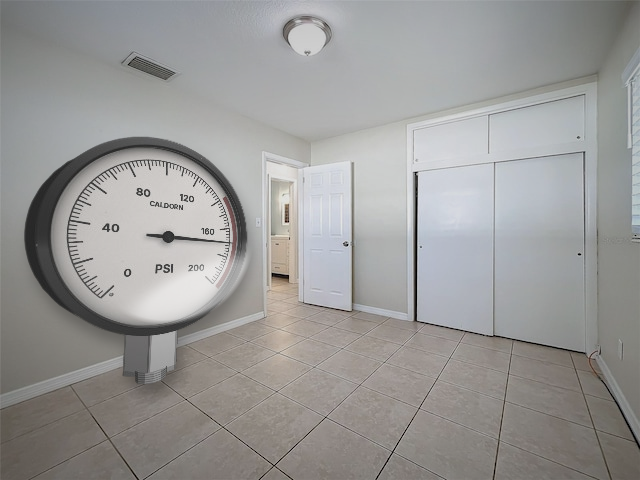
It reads psi 170
